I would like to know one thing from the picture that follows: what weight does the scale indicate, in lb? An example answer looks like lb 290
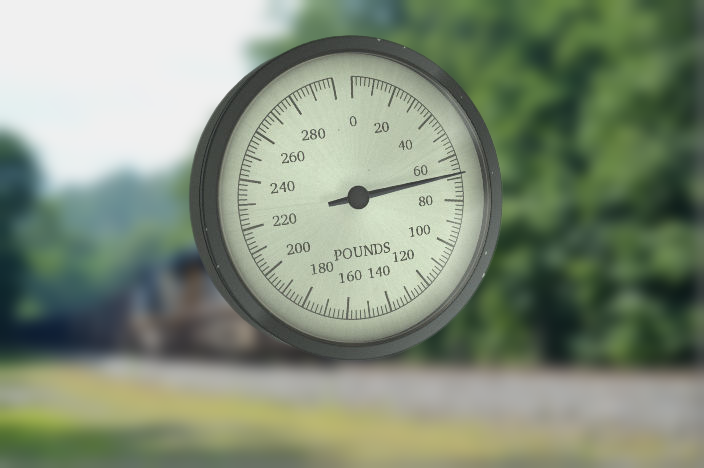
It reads lb 68
